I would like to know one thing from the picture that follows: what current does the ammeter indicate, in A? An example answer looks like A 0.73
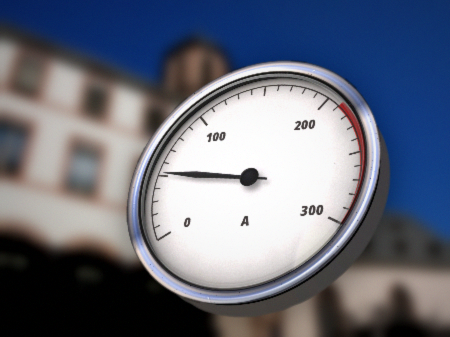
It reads A 50
